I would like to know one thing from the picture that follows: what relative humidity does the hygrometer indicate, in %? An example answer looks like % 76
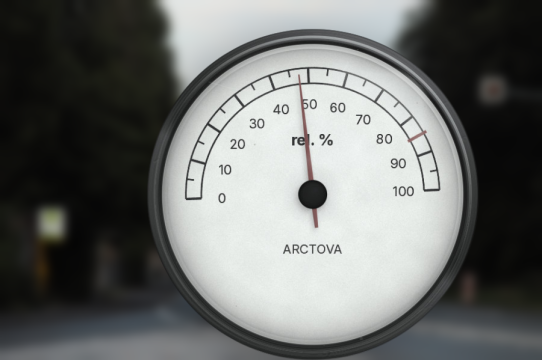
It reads % 47.5
